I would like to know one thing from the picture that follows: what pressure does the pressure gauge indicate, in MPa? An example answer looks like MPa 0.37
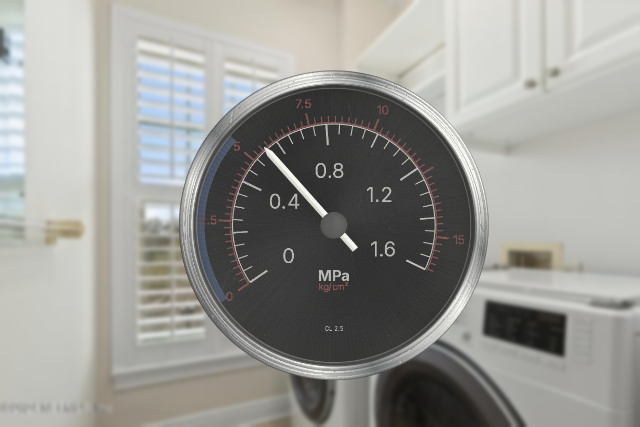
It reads MPa 0.55
